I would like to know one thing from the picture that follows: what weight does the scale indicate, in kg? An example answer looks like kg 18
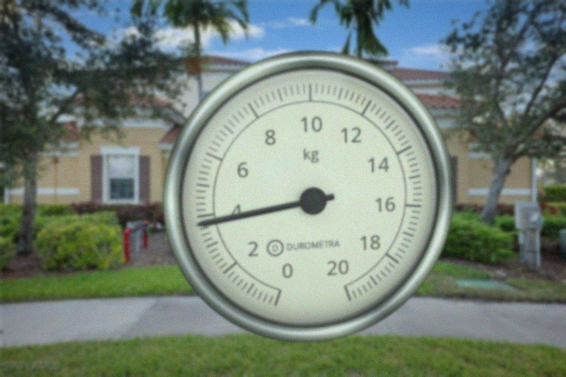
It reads kg 3.8
